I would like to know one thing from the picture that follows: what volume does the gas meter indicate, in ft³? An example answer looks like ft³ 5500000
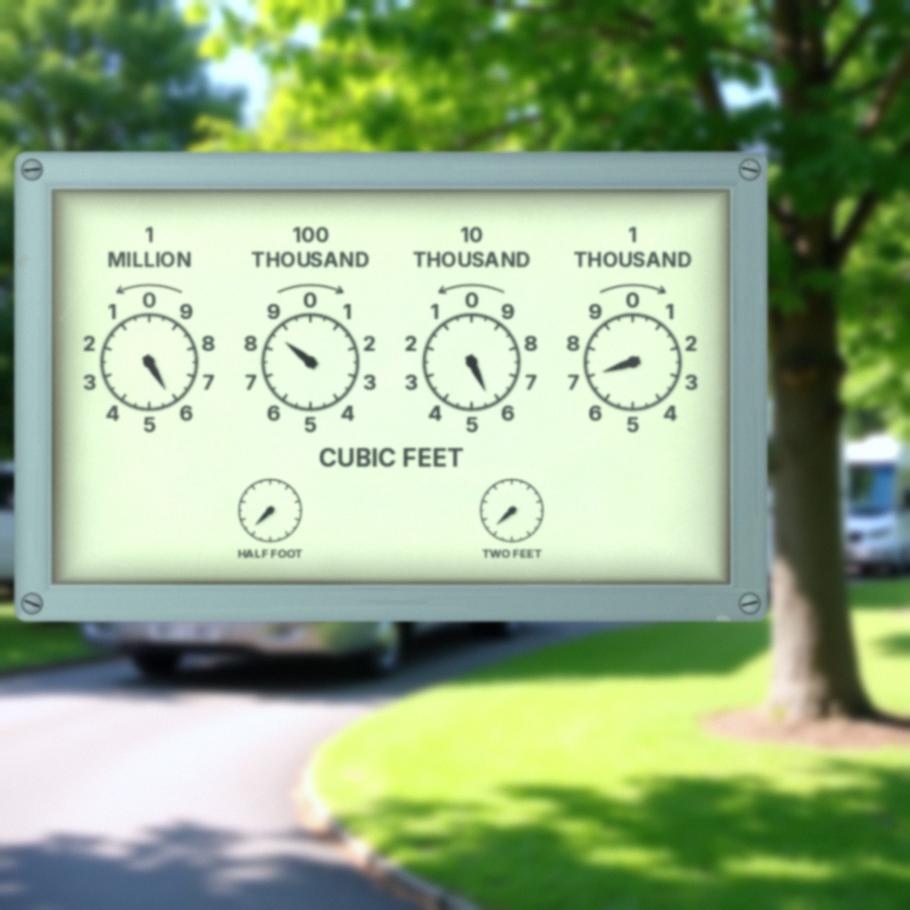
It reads ft³ 585700
